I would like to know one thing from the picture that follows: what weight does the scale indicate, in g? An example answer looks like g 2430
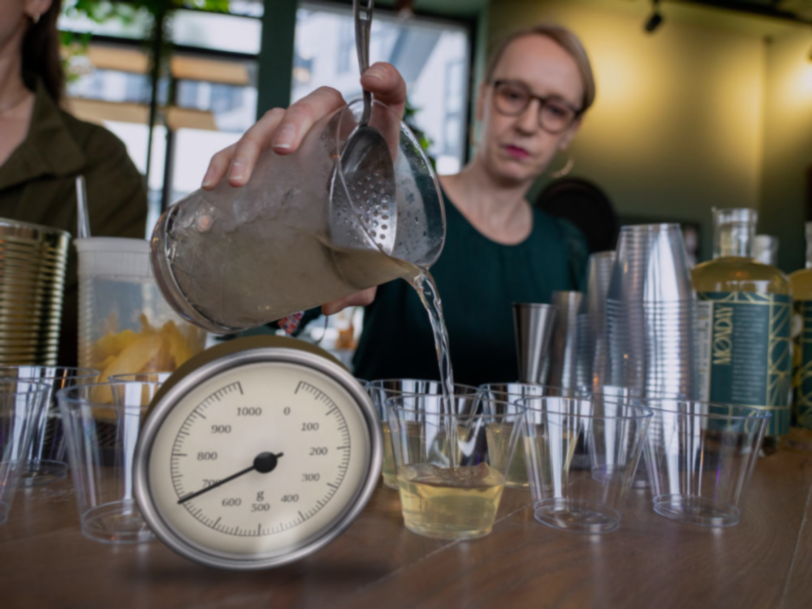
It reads g 700
